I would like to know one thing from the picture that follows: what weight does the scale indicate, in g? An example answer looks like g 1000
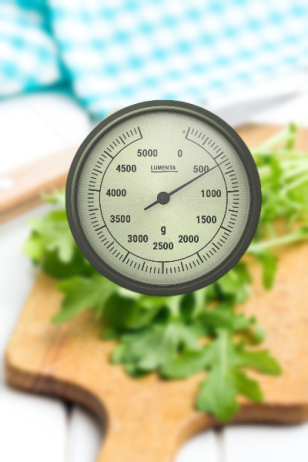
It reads g 600
